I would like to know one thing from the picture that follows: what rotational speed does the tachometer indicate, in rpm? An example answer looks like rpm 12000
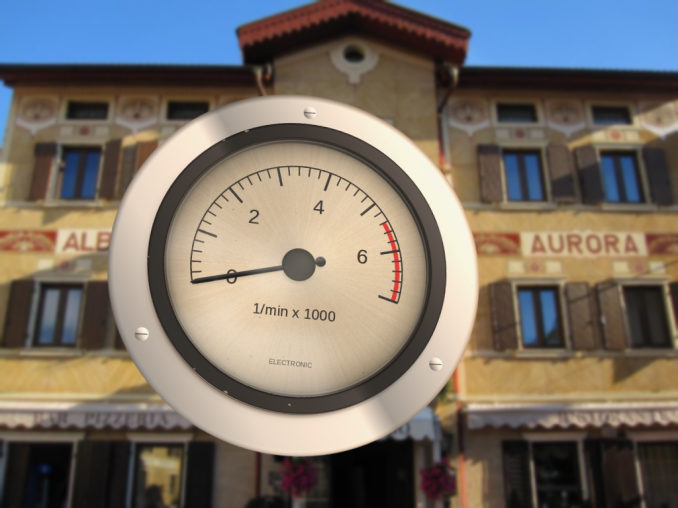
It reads rpm 0
